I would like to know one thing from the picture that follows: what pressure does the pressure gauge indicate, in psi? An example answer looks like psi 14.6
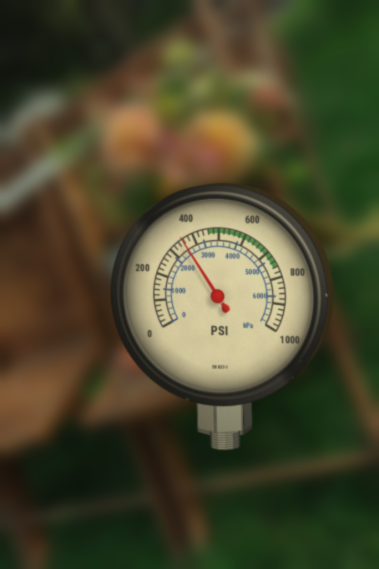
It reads psi 360
